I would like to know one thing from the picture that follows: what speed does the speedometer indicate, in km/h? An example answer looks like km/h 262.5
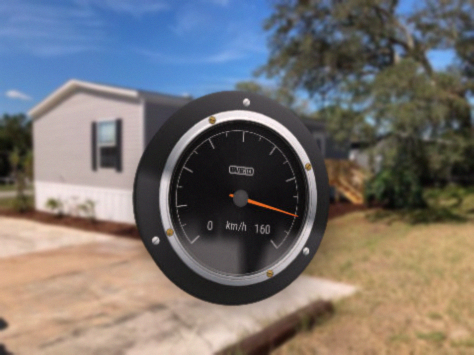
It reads km/h 140
